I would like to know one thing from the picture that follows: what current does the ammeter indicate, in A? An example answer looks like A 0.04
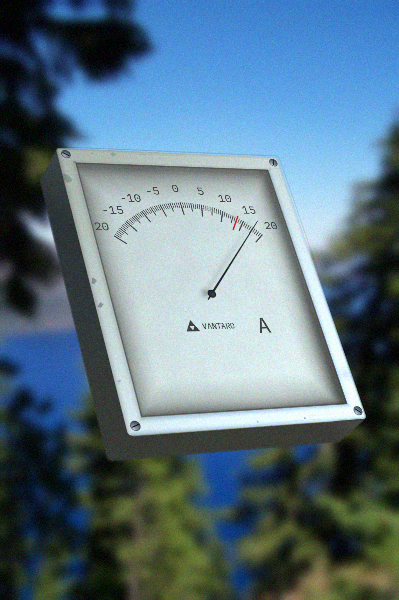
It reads A 17.5
